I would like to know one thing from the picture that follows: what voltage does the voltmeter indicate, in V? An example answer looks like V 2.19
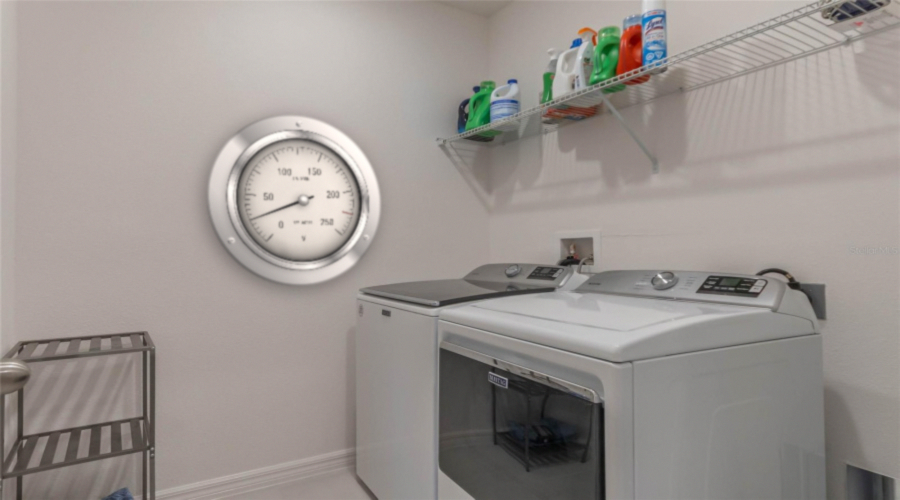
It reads V 25
